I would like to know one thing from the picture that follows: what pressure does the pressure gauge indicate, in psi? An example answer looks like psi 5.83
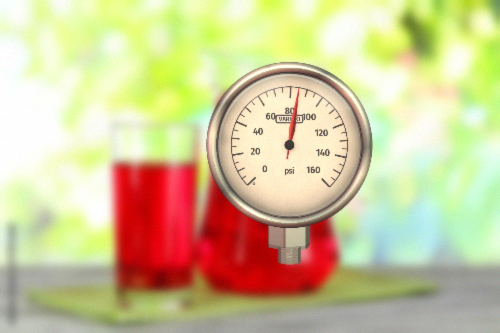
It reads psi 85
